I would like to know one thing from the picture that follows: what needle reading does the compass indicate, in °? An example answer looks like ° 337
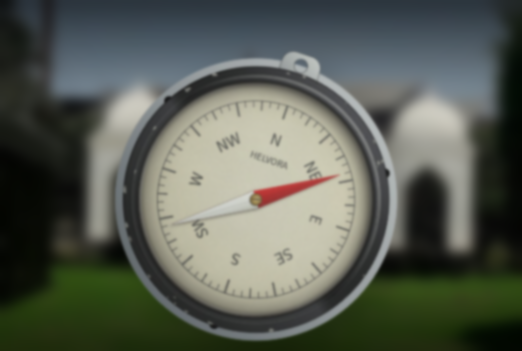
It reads ° 55
